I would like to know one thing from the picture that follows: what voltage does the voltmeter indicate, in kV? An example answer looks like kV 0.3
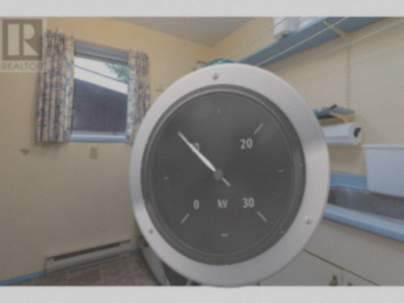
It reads kV 10
